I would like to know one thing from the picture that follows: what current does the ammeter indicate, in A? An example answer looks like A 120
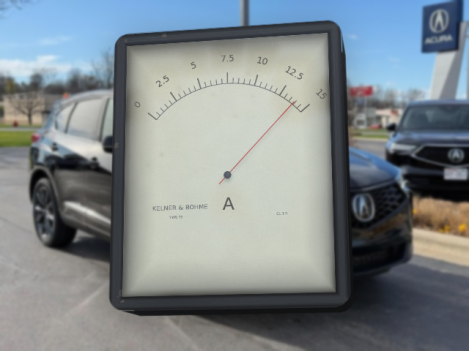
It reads A 14
